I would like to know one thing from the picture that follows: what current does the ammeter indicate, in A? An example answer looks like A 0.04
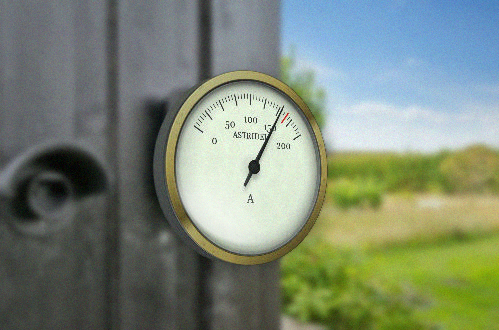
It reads A 150
